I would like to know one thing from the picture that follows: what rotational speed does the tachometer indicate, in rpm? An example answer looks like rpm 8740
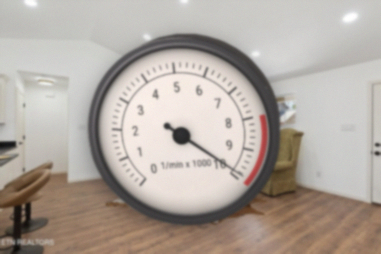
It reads rpm 9800
